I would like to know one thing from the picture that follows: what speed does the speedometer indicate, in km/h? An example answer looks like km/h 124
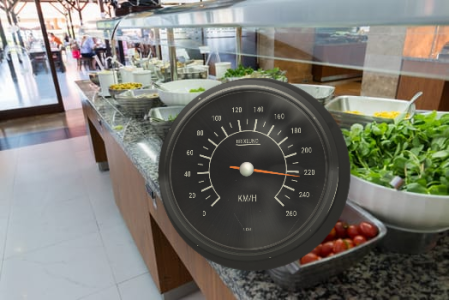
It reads km/h 225
